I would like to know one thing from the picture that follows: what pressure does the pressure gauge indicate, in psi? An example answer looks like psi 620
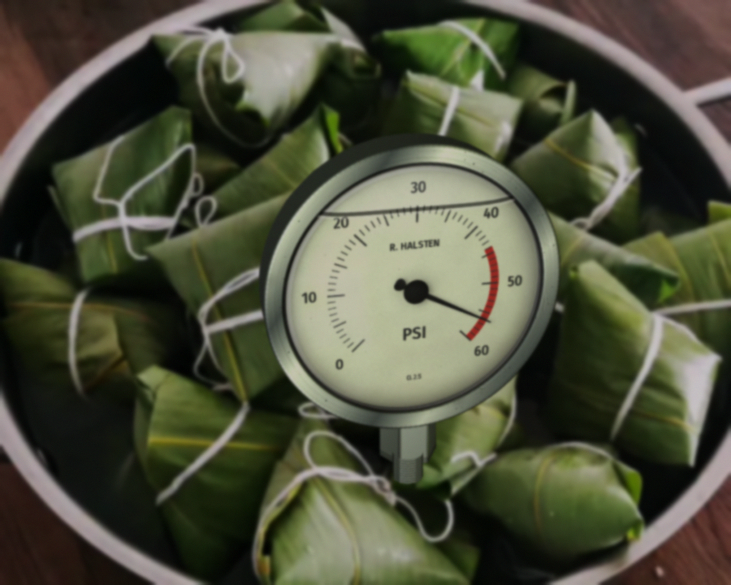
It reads psi 56
